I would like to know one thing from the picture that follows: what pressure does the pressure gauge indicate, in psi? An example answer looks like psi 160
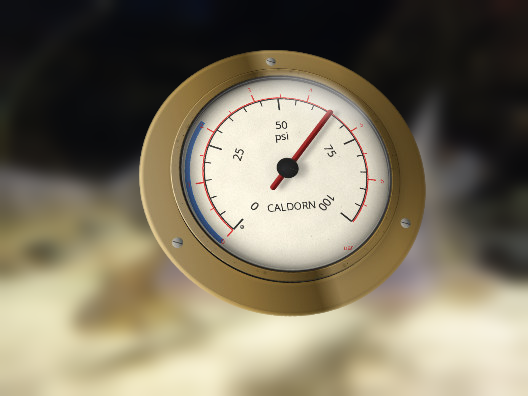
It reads psi 65
